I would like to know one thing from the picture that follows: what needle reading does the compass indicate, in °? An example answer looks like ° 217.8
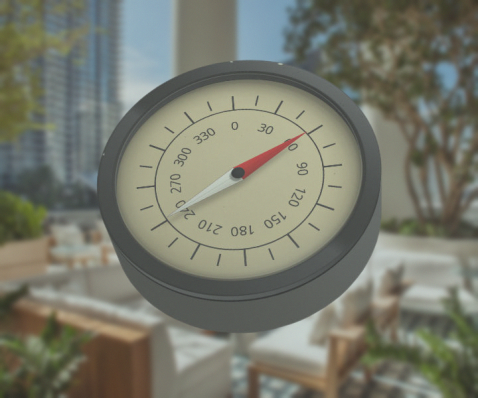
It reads ° 60
